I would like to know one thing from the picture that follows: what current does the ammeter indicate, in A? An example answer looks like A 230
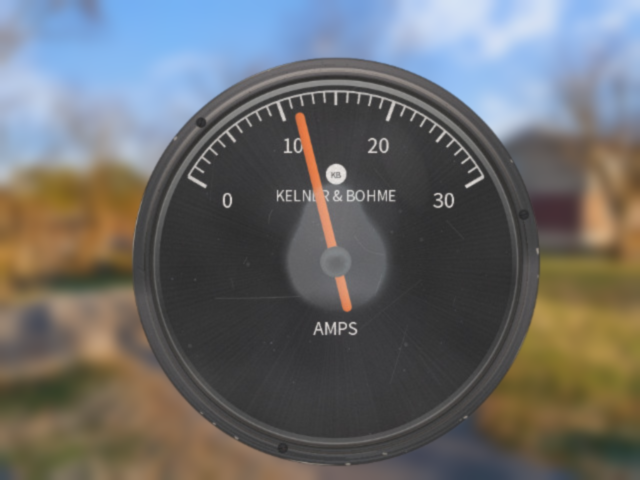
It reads A 11.5
